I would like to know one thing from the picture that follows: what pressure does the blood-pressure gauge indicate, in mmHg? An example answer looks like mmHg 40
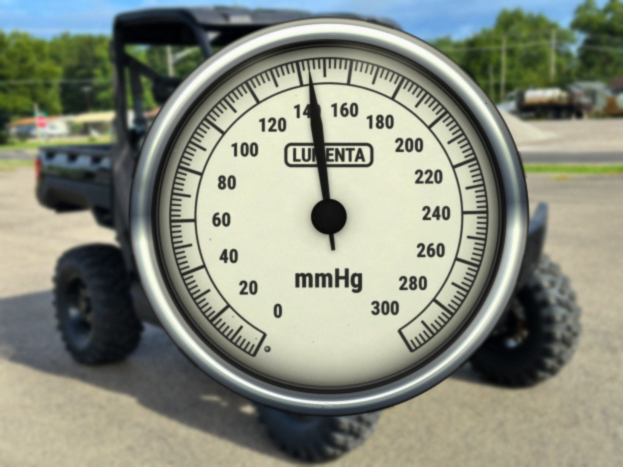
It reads mmHg 144
